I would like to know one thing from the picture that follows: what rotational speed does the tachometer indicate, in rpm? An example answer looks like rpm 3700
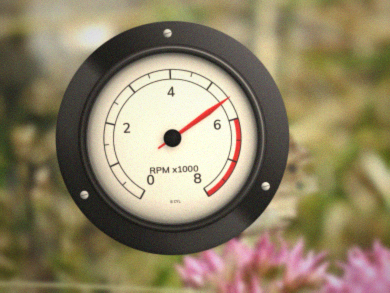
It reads rpm 5500
